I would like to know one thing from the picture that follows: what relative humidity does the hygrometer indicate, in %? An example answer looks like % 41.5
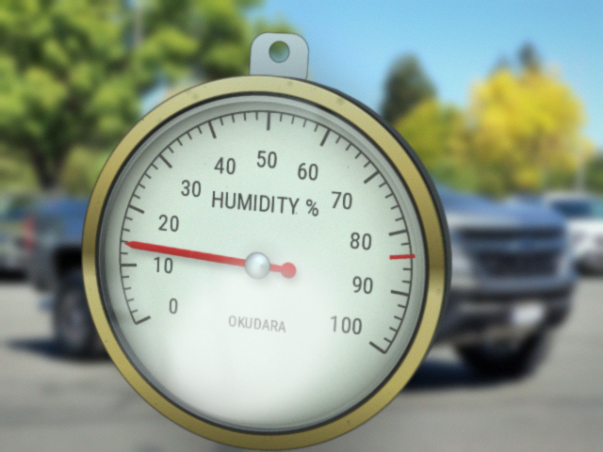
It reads % 14
